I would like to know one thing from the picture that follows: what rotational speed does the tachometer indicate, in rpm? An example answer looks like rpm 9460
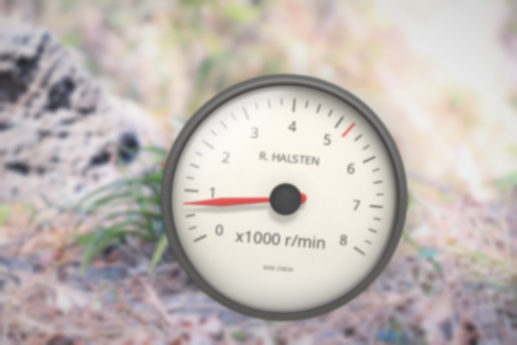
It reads rpm 750
